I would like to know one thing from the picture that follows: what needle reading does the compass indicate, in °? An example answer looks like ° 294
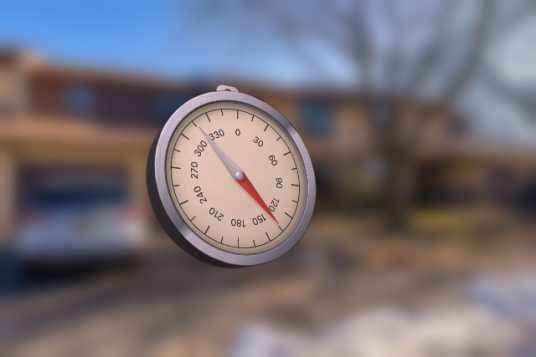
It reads ° 135
